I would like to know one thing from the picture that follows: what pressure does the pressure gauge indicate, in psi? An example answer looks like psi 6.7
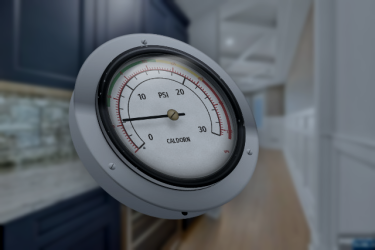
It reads psi 4
